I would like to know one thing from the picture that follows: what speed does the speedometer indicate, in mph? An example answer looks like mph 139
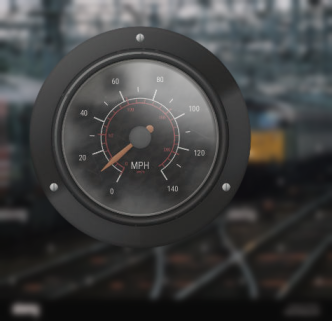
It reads mph 10
